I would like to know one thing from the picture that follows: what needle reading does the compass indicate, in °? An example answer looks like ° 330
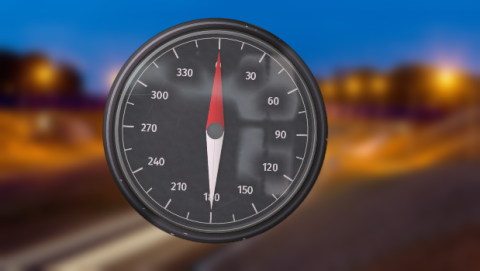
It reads ° 0
